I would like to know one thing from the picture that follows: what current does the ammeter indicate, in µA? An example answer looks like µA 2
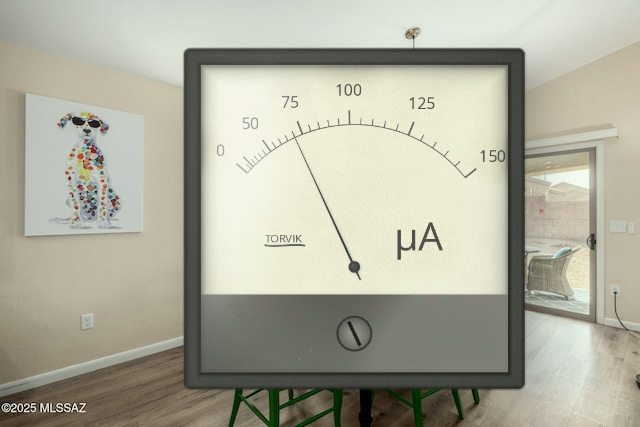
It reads µA 70
